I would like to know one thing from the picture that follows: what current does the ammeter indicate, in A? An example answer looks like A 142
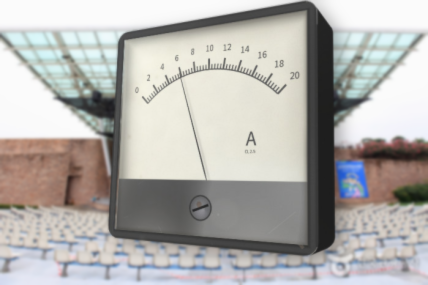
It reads A 6
